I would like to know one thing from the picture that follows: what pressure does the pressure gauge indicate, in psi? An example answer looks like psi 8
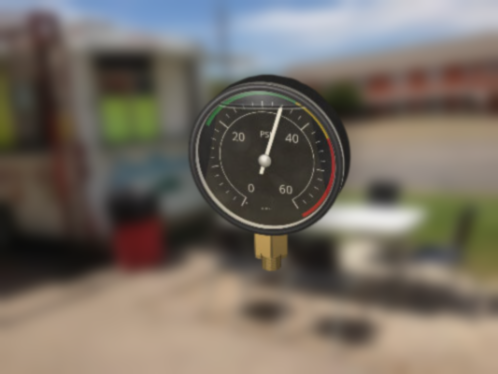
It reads psi 34
